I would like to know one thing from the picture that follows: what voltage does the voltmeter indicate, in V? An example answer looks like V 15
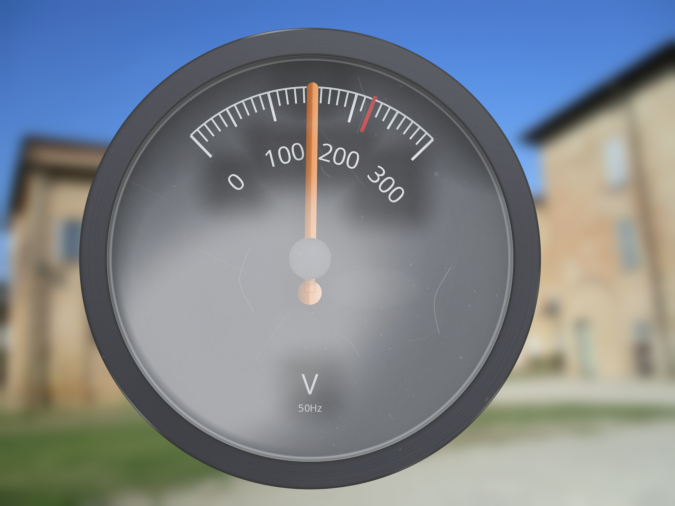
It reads V 150
